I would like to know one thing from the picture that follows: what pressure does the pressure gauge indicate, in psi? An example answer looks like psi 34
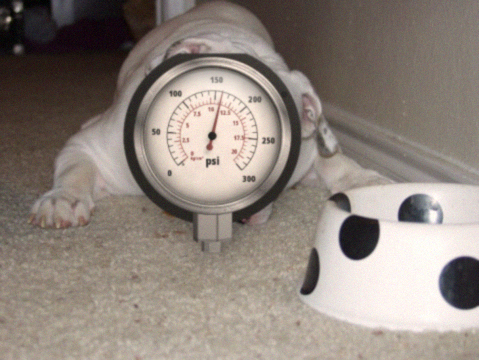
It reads psi 160
